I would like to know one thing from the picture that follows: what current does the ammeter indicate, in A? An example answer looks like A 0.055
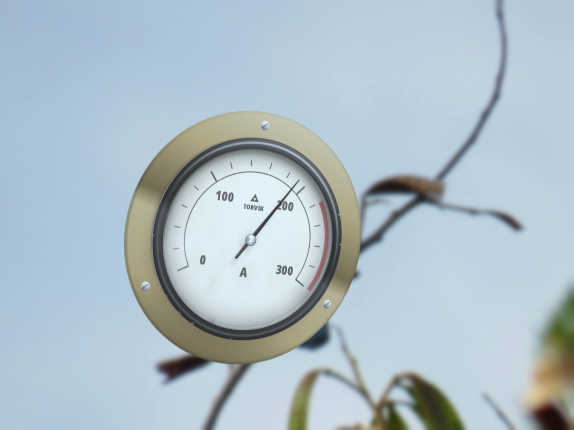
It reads A 190
